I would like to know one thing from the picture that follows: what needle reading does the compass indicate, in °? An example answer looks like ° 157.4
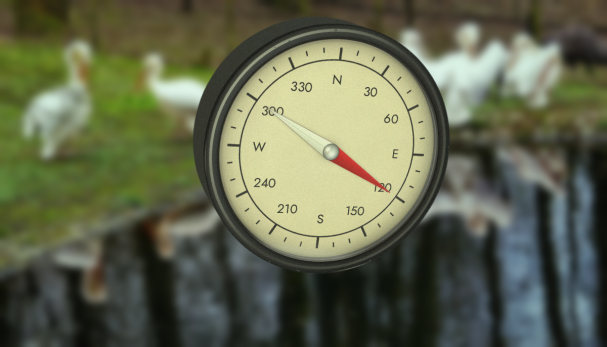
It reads ° 120
